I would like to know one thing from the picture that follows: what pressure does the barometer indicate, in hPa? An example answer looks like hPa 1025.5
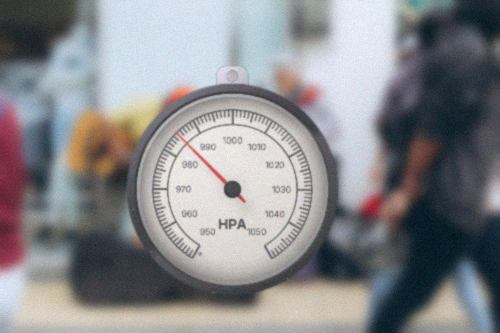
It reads hPa 985
